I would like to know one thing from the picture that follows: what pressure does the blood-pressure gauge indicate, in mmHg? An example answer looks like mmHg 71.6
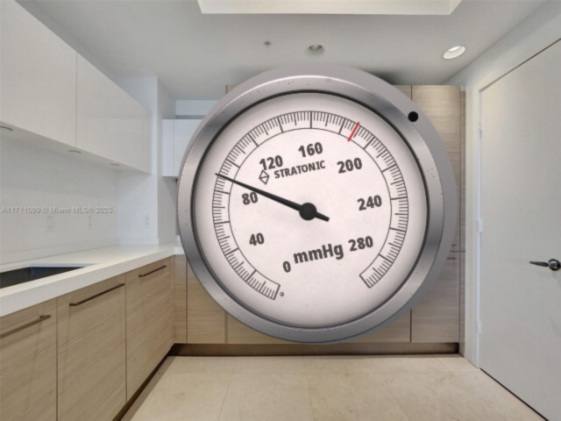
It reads mmHg 90
